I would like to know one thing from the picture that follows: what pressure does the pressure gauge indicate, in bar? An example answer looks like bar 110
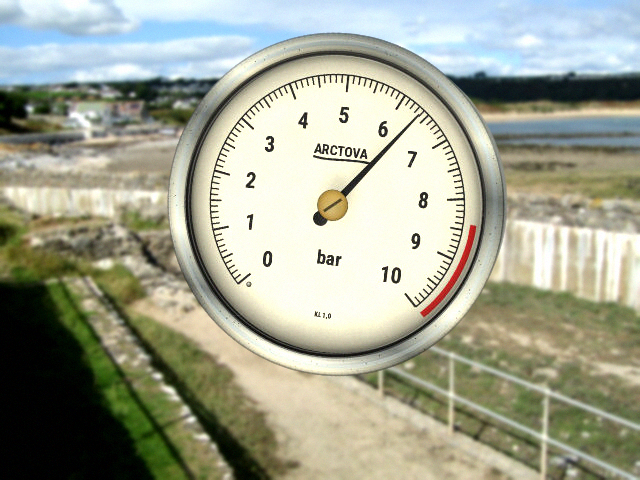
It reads bar 6.4
